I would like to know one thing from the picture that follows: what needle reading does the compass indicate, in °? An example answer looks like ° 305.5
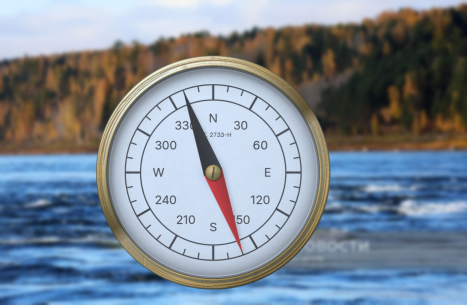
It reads ° 160
